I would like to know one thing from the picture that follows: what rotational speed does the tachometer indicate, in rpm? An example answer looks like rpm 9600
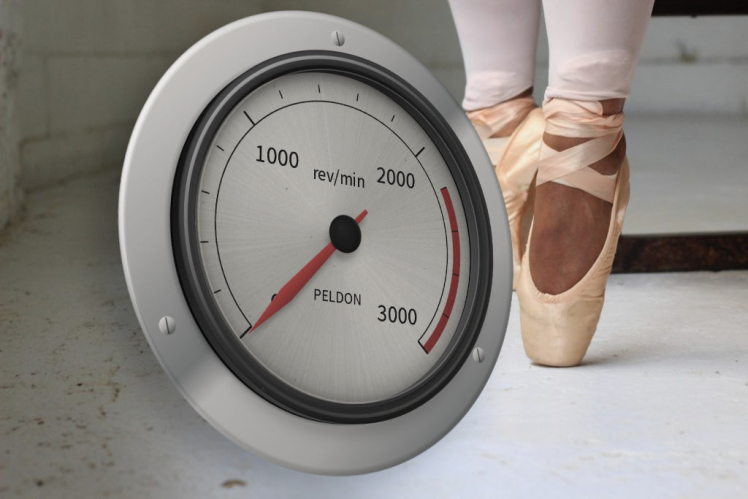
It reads rpm 0
